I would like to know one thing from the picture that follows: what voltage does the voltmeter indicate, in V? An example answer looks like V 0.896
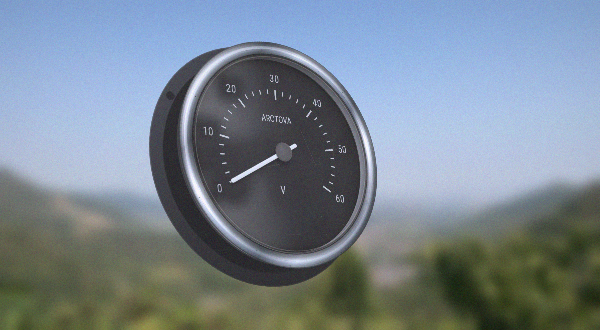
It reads V 0
